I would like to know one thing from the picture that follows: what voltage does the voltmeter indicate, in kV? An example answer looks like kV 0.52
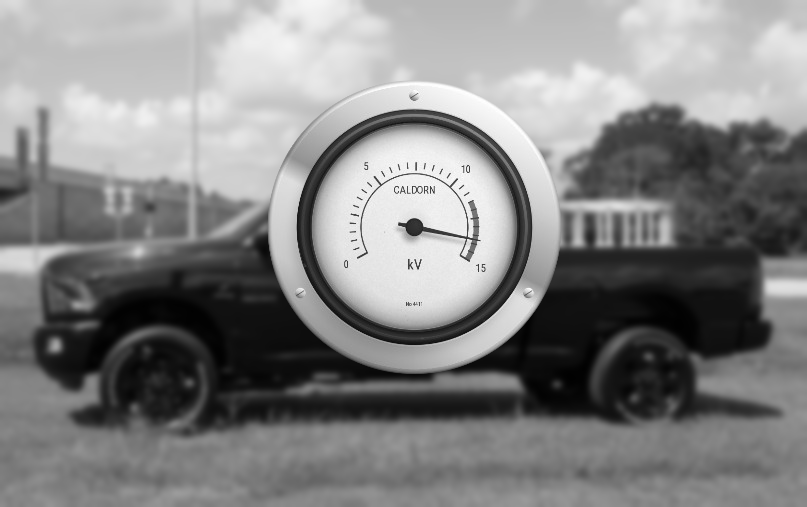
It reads kV 13.75
